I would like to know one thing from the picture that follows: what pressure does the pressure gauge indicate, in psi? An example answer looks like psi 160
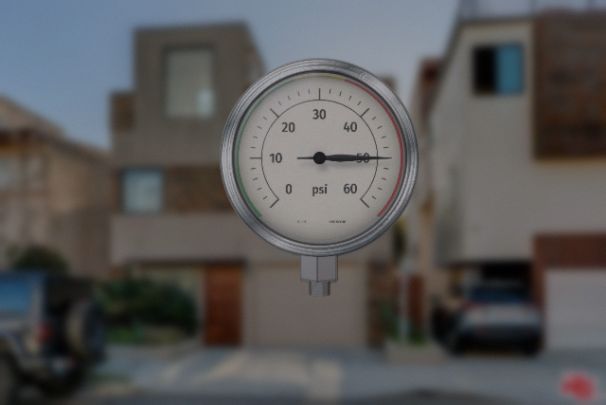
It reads psi 50
